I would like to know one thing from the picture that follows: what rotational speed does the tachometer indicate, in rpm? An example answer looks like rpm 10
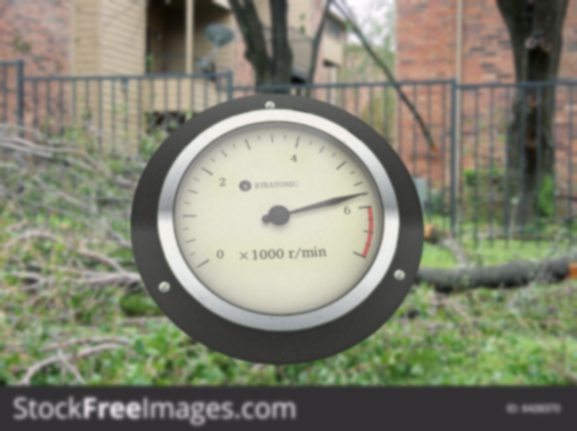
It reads rpm 5750
